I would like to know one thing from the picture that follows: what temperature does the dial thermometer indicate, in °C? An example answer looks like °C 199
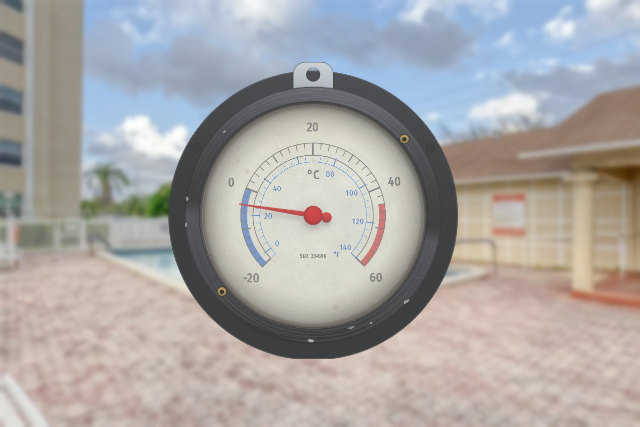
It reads °C -4
